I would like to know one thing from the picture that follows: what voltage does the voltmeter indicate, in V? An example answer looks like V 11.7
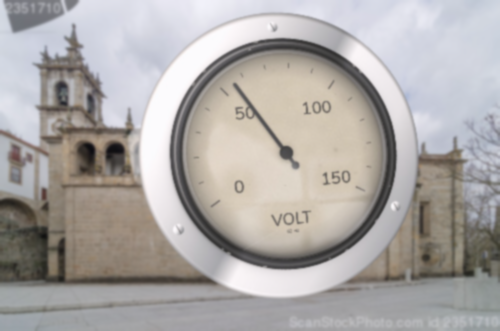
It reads V 55
